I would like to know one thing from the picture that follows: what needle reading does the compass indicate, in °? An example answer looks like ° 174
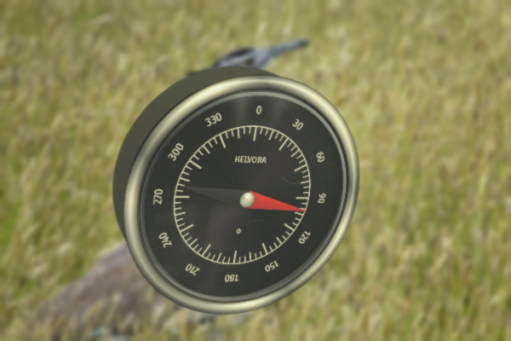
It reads ° 100
